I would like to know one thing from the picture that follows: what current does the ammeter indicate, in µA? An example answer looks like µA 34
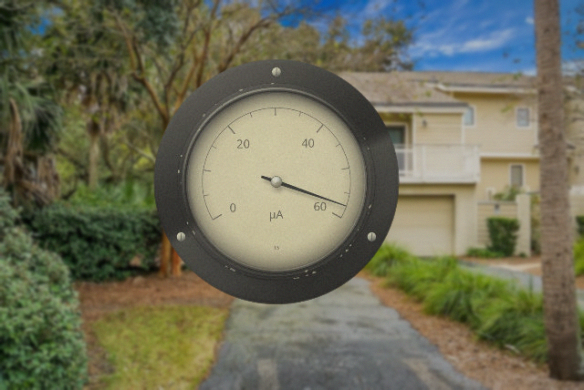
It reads µA 57.5
